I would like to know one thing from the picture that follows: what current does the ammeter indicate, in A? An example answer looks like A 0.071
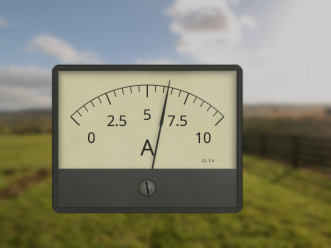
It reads A 6.25
